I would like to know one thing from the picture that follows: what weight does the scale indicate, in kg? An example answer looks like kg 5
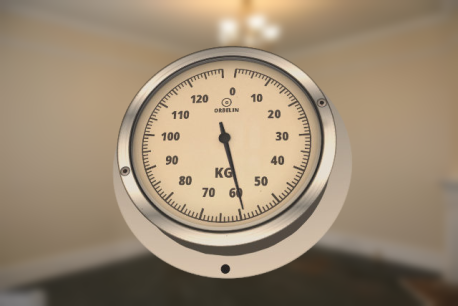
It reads kg 59
